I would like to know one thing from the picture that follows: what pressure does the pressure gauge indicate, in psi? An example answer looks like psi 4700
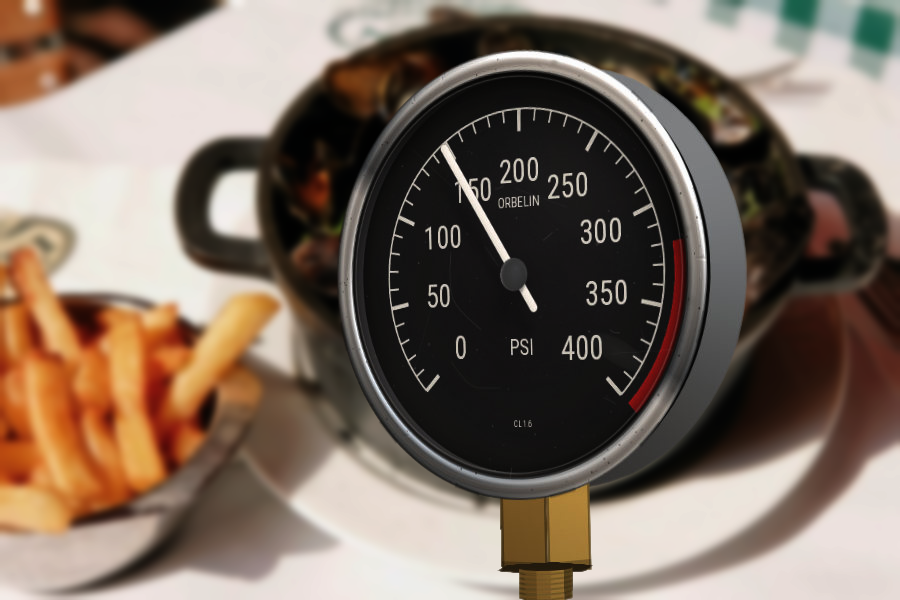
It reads psi 150
